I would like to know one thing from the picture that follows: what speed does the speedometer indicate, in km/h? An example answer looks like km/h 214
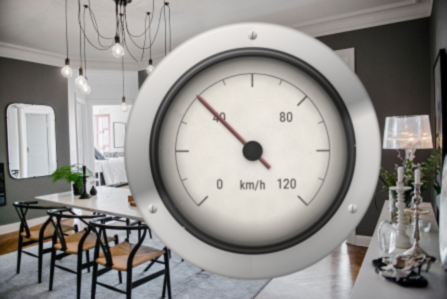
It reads km/h 40
